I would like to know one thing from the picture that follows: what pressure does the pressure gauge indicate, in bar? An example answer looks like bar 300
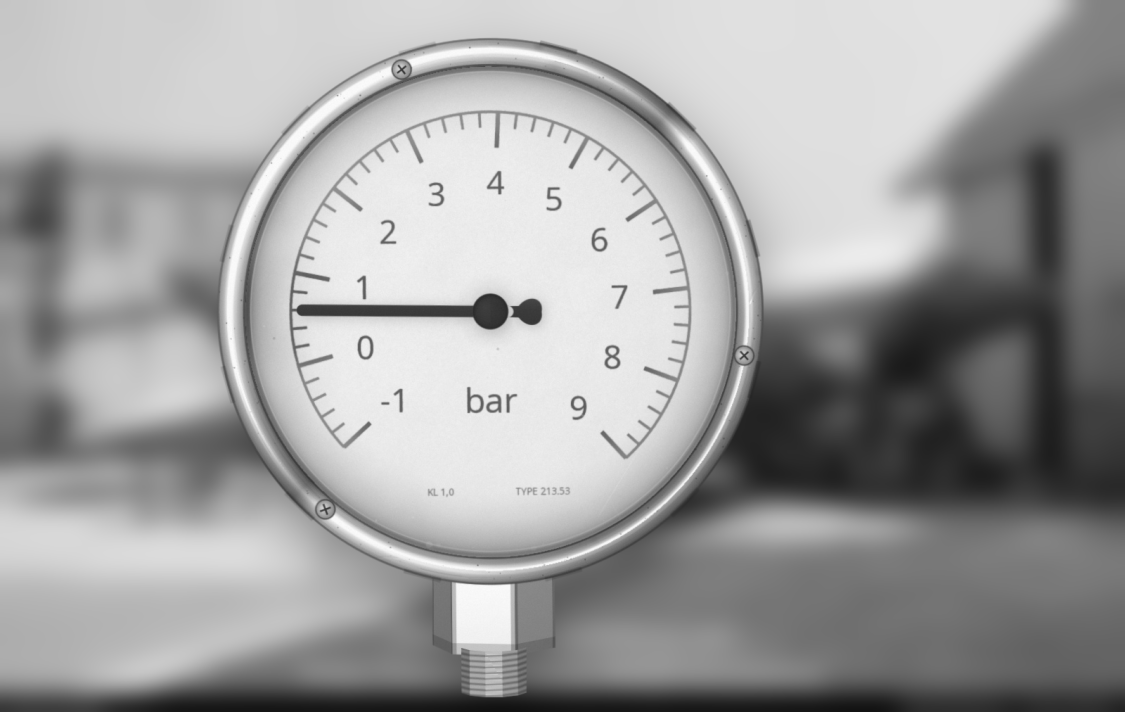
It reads bar 0.6
